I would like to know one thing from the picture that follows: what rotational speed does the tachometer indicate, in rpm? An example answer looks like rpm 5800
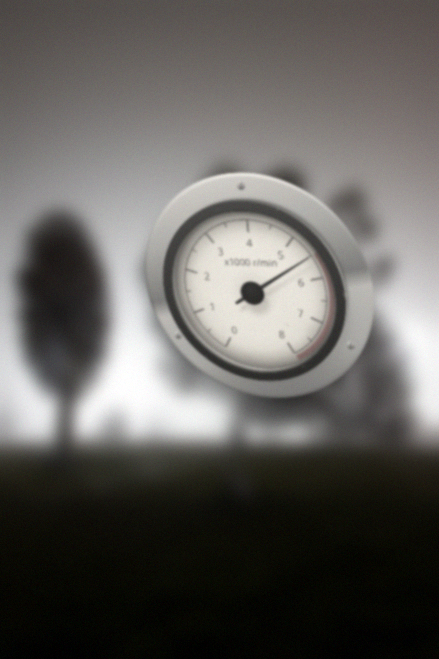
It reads rpm 5500
